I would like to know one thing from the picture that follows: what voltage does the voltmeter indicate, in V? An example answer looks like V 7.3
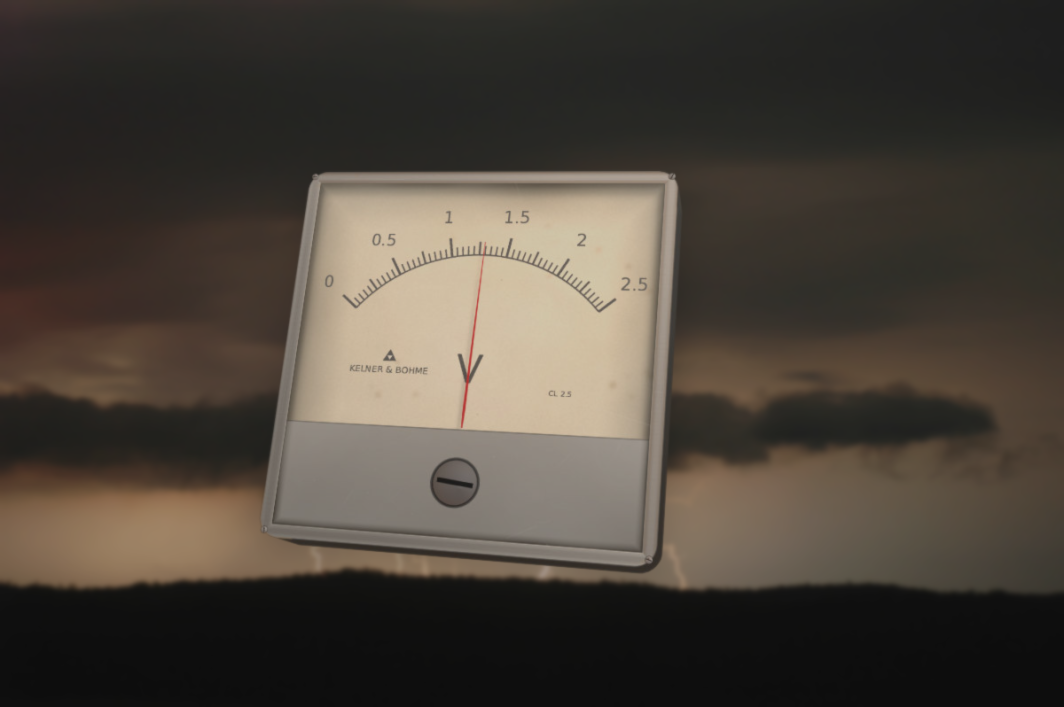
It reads V 1.3
